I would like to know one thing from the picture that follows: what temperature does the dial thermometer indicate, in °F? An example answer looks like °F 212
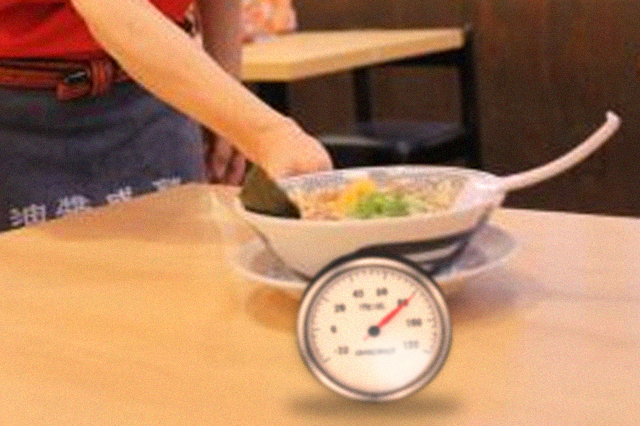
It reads °F 80
